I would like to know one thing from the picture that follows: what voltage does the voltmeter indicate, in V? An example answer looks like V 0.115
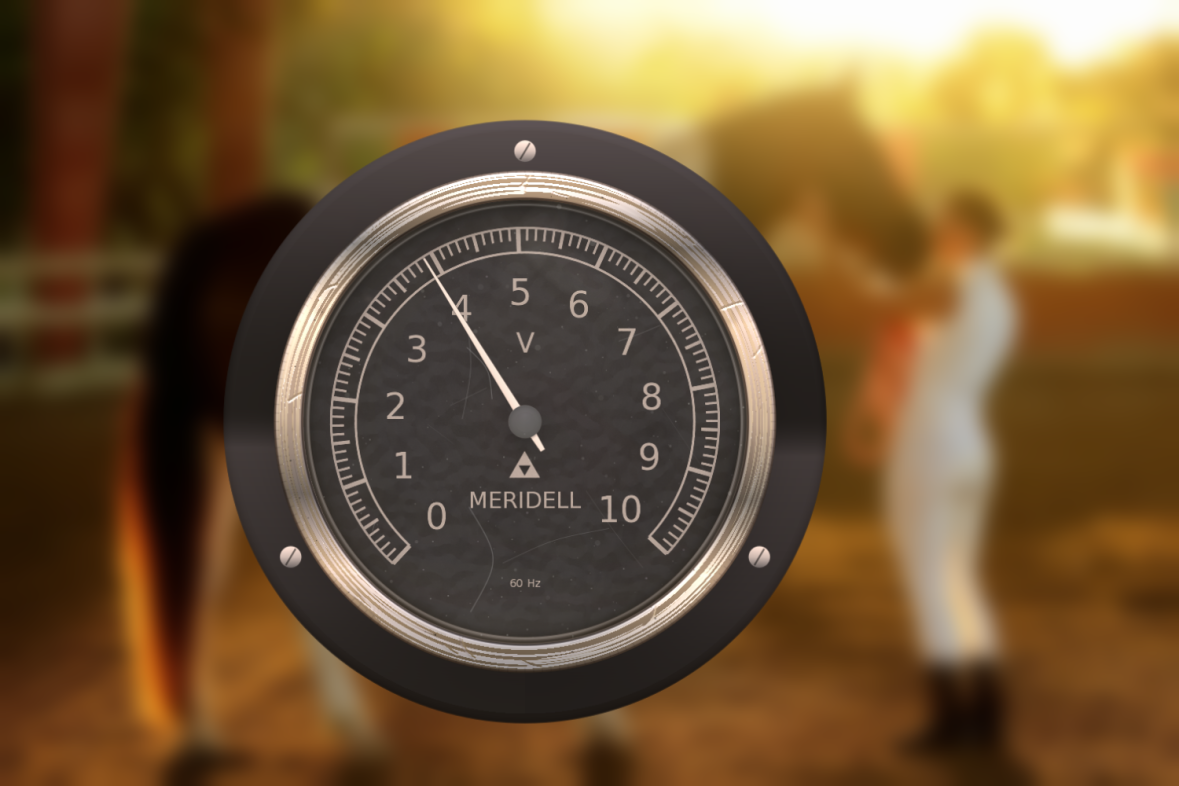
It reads V 3.9
